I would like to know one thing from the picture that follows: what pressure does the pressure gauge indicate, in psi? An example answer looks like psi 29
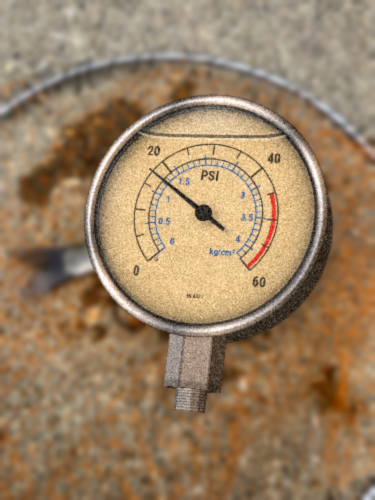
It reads psi 17.5
